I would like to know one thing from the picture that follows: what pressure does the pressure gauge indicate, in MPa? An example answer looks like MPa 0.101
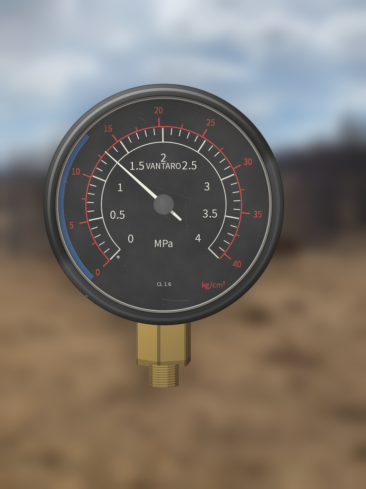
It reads MPa 1.3
